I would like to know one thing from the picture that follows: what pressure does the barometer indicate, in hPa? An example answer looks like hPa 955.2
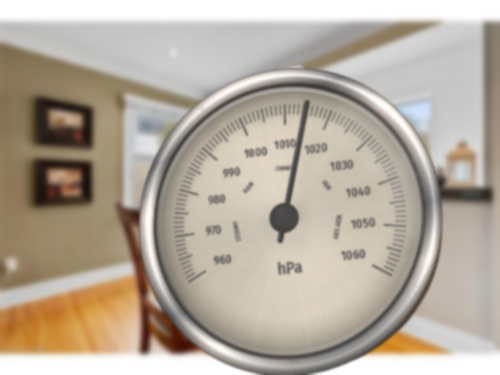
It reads hPa 1015
